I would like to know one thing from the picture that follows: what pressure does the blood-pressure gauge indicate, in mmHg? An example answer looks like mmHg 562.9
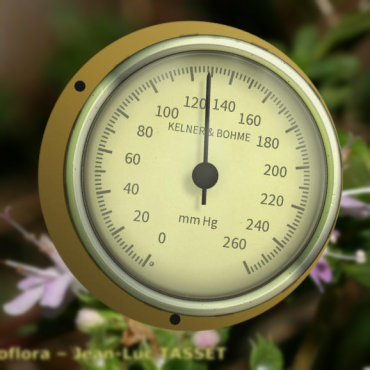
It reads mmHg 128
